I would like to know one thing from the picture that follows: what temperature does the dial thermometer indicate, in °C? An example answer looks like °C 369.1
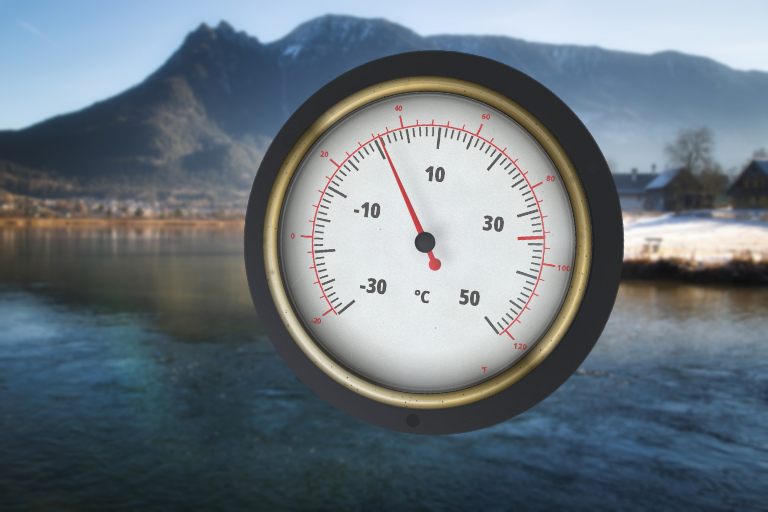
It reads °C 1
